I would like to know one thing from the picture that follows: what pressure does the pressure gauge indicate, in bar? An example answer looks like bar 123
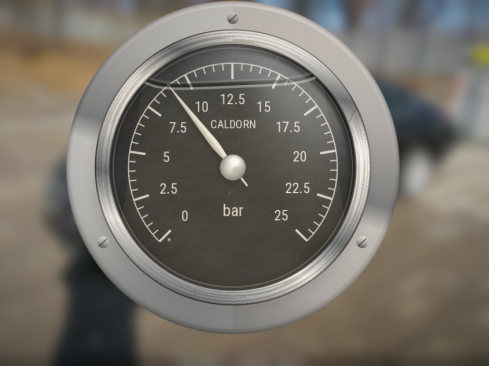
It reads bar 9
